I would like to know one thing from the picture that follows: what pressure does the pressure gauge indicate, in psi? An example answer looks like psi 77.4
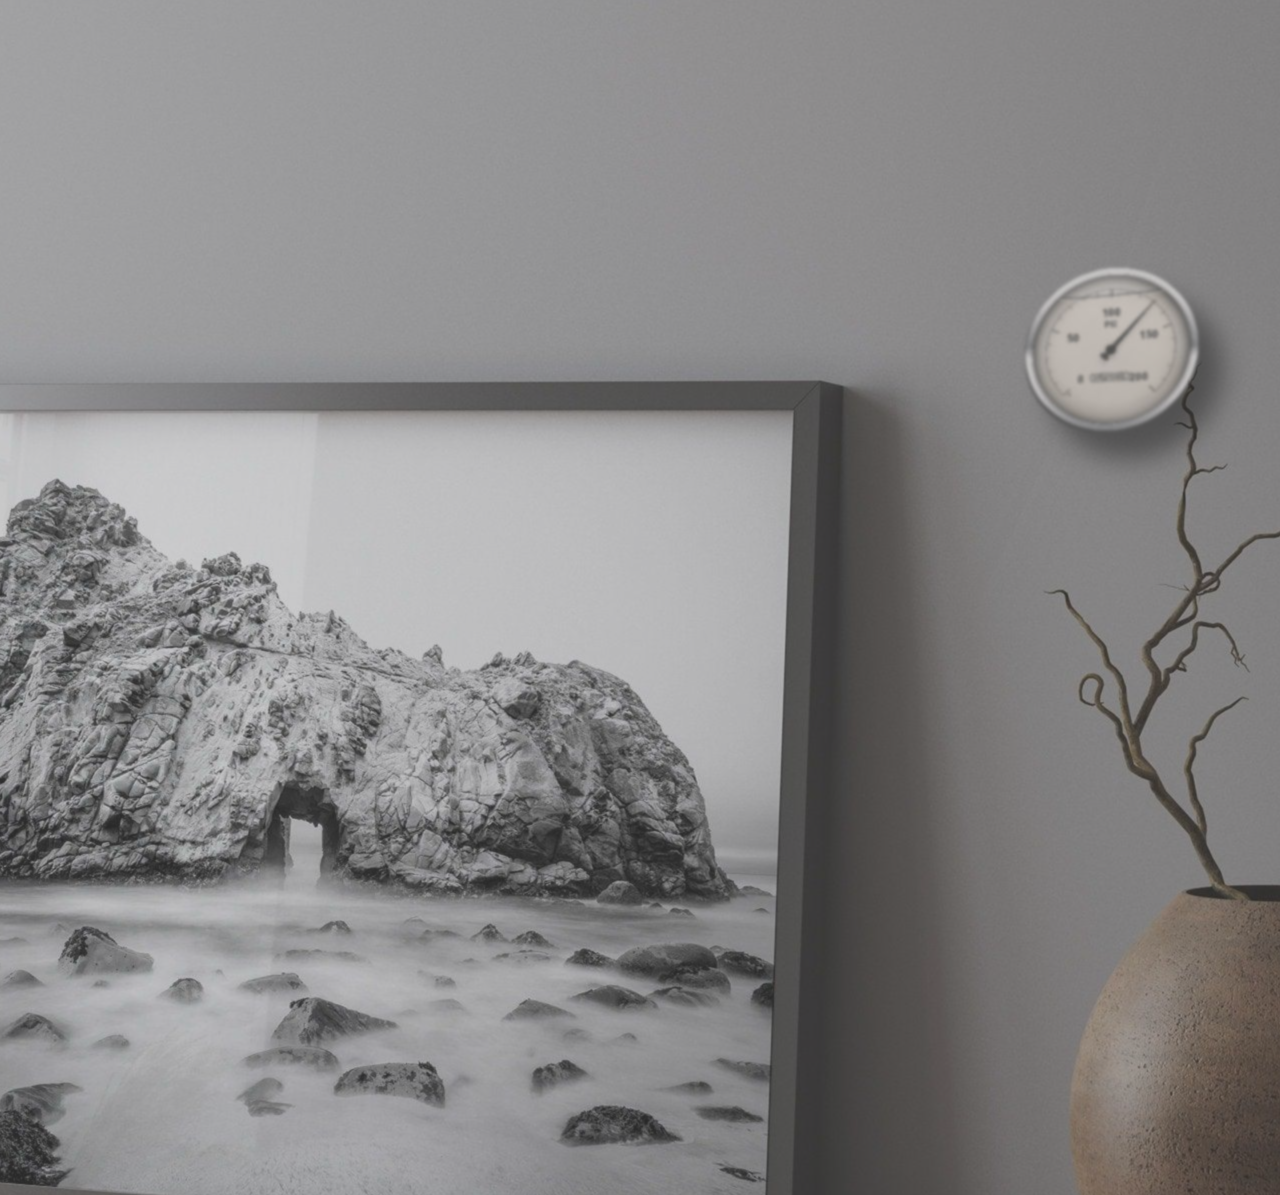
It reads psi 130
